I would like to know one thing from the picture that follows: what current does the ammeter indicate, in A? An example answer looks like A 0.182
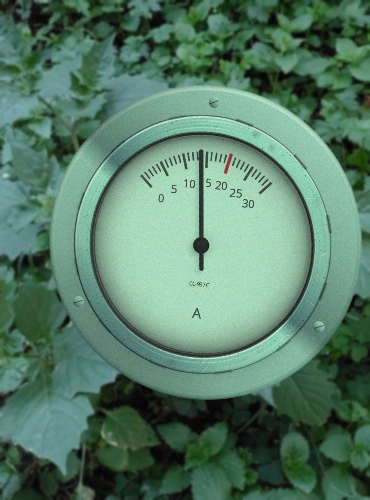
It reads A 14
